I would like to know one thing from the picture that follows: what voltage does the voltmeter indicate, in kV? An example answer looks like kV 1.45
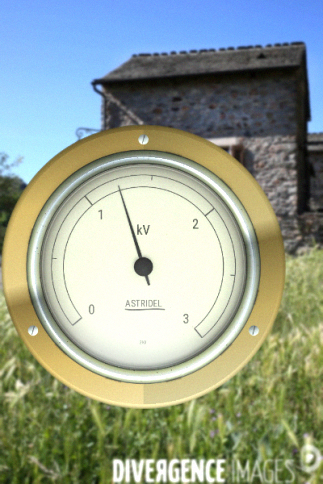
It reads kV 1.25
